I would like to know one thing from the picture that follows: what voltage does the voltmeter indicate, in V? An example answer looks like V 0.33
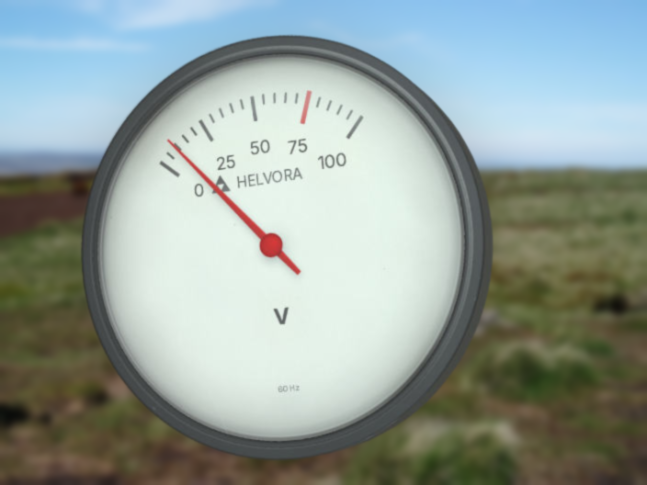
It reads V 10
